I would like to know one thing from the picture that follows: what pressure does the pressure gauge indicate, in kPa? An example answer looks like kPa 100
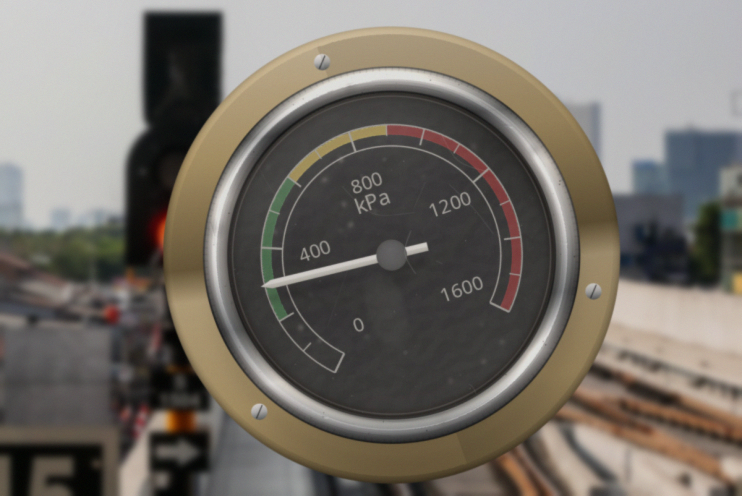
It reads kPa 300
